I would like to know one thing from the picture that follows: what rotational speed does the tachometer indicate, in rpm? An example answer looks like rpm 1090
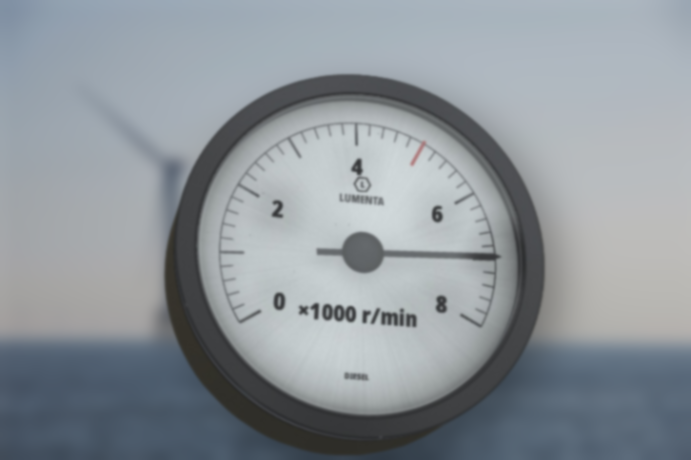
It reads rpm 7000
